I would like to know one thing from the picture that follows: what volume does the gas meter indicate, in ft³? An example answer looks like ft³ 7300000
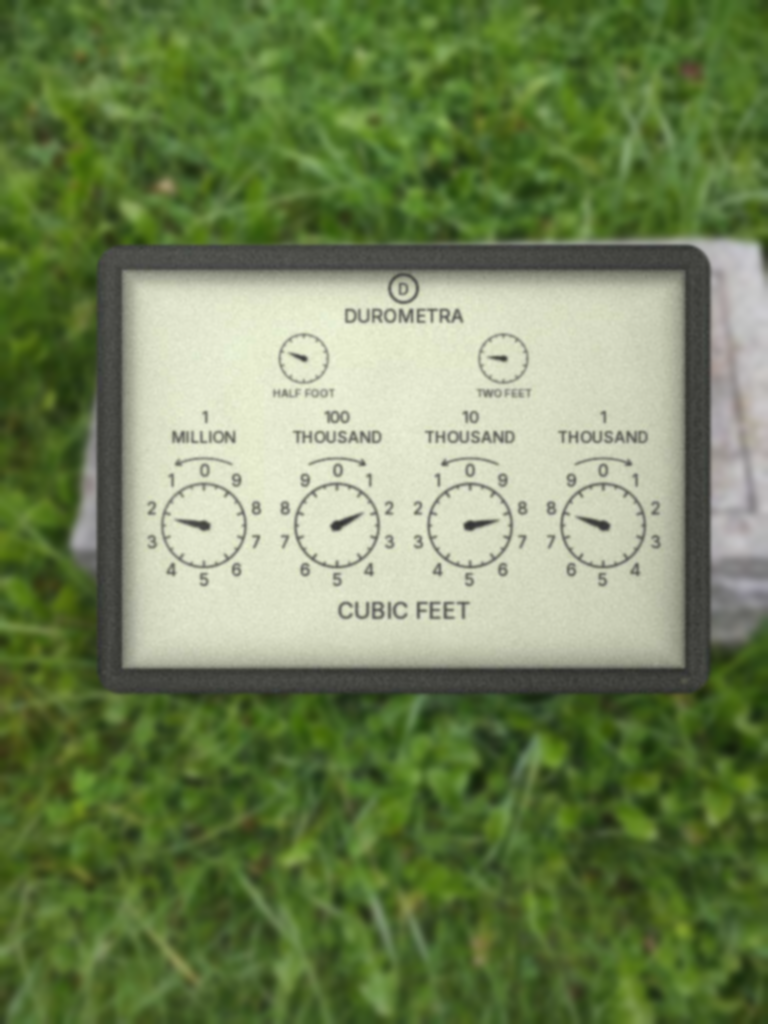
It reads ft³ 217800
